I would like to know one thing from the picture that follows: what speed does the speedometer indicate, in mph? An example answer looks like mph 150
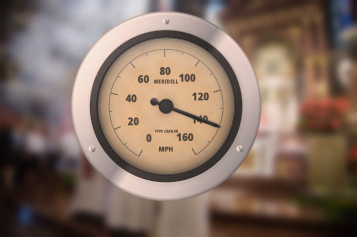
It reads mph 140
